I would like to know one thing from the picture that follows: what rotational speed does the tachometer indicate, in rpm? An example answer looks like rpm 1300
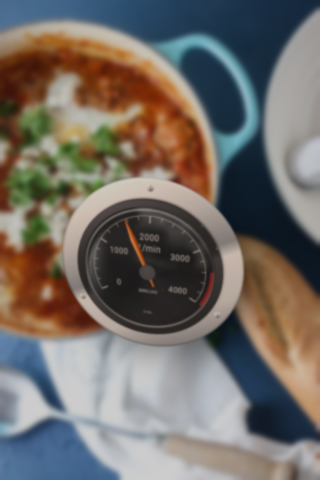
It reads rpm 1600
